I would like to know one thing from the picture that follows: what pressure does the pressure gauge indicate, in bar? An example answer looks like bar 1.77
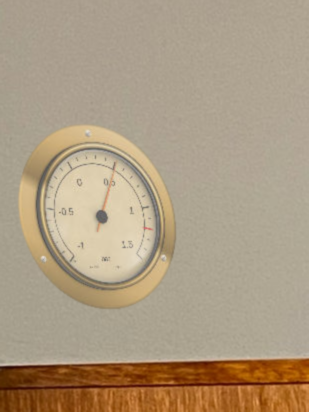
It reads bar 0.5
